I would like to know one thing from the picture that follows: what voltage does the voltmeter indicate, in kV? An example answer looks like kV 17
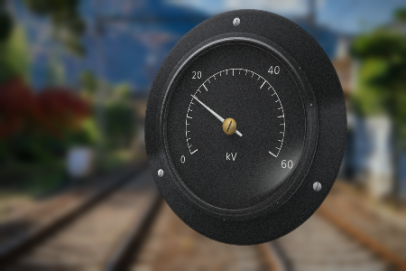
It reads kV 16
